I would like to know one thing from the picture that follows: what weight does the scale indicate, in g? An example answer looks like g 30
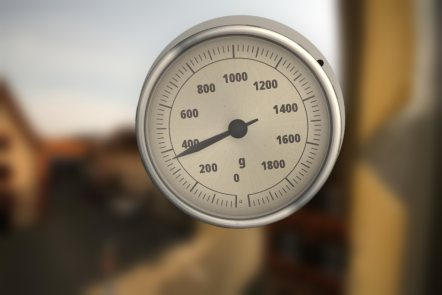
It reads g 360
